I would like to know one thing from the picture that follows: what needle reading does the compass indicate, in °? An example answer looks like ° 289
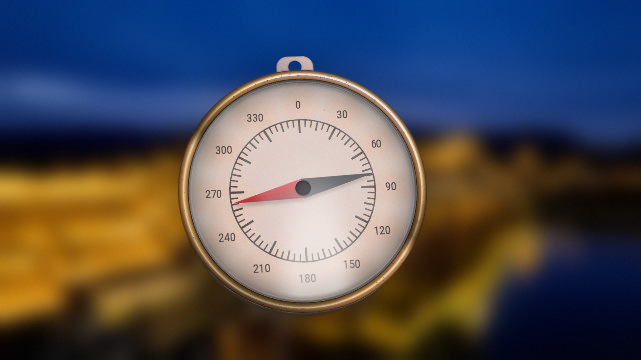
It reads ° 260
